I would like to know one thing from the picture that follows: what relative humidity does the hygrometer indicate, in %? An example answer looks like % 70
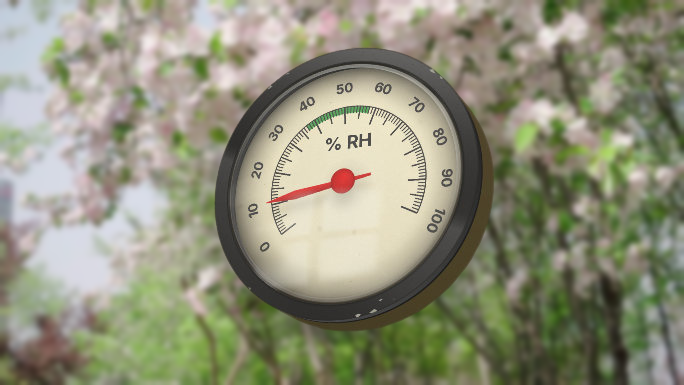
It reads % 10
